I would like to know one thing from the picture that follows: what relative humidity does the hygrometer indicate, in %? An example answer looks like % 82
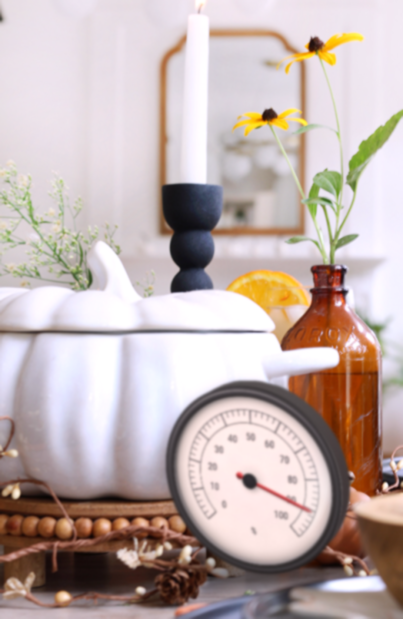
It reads % 90
